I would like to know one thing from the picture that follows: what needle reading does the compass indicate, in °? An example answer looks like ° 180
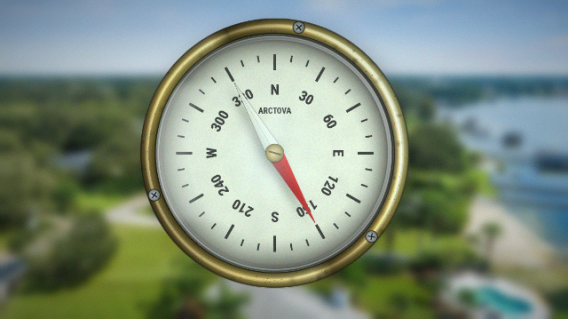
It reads ° 150
